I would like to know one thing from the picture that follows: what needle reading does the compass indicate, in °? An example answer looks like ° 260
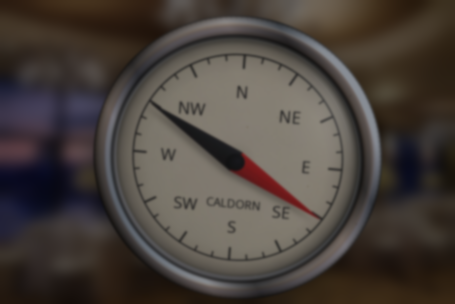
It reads ° 120
